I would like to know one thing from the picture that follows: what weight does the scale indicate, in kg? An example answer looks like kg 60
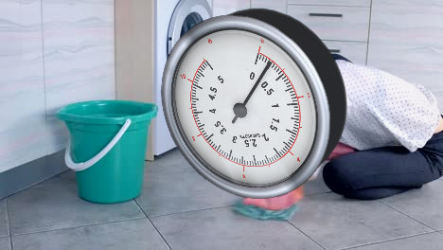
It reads kg 0.25
